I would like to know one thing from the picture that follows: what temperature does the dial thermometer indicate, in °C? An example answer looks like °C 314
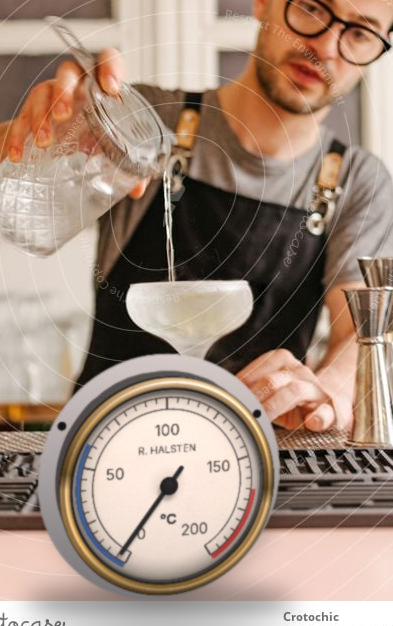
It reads °C 5
